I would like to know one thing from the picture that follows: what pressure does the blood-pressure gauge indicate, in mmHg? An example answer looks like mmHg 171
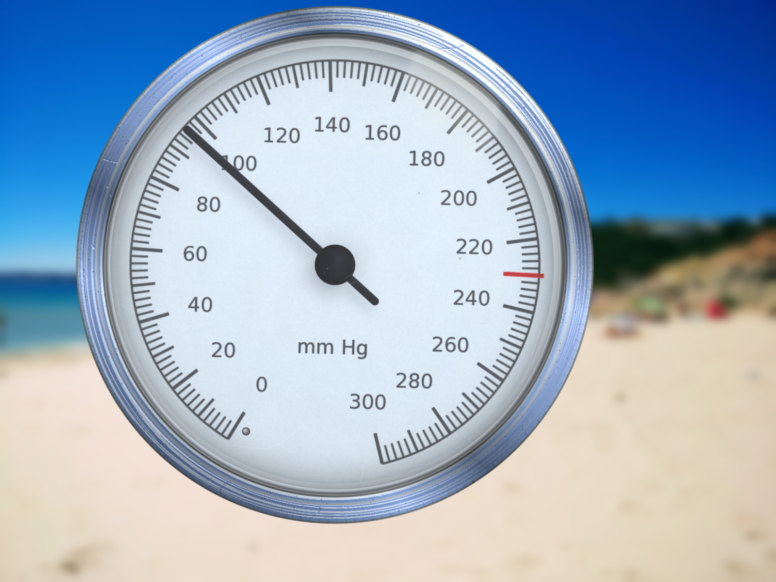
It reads mmHg 96
